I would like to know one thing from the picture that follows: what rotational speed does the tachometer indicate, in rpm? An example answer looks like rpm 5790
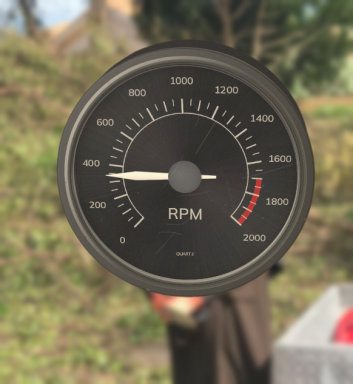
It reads rpm 350
